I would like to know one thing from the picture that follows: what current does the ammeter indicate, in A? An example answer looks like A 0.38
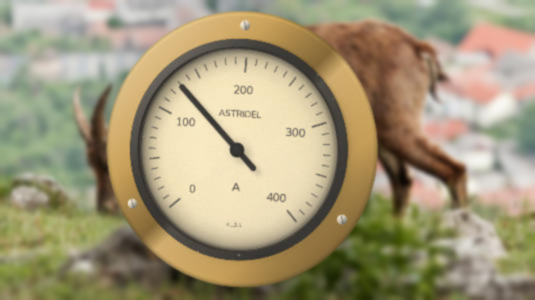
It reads A 130
